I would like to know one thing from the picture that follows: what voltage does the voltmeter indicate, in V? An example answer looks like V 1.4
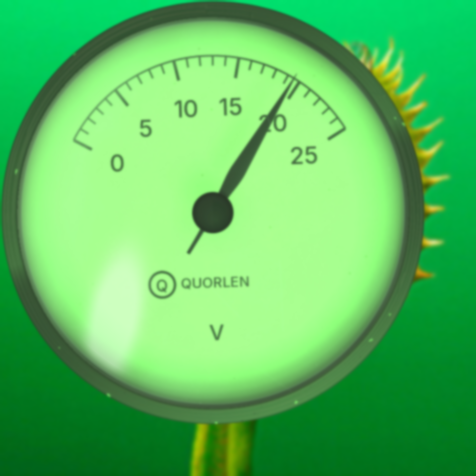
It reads V 19.5
